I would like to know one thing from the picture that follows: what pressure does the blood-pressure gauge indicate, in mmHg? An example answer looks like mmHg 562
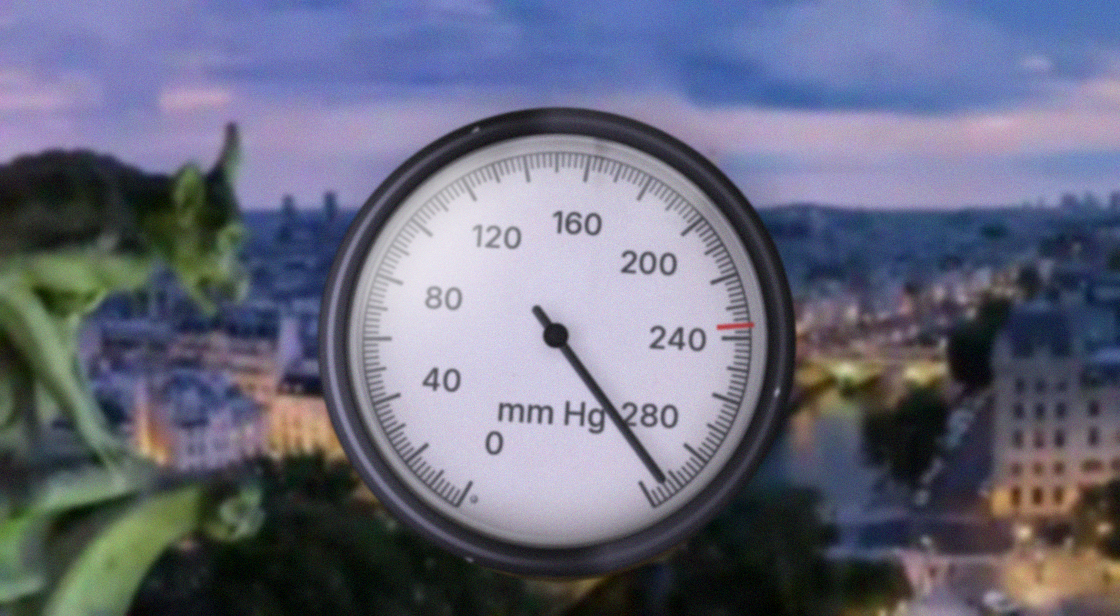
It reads mmHg 294
